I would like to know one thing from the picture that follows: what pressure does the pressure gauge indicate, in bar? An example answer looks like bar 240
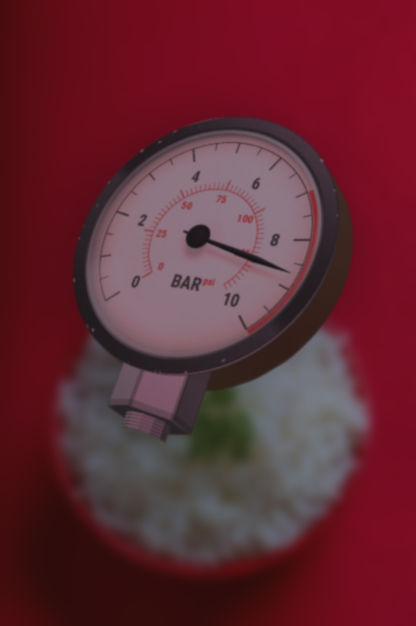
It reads bar 8.75
